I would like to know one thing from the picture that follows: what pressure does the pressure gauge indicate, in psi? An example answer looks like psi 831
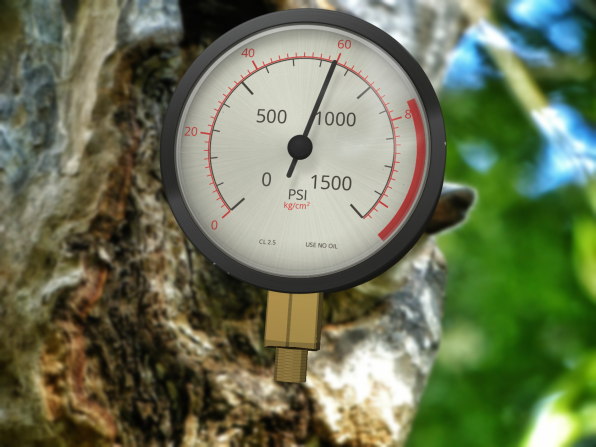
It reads psi 850
